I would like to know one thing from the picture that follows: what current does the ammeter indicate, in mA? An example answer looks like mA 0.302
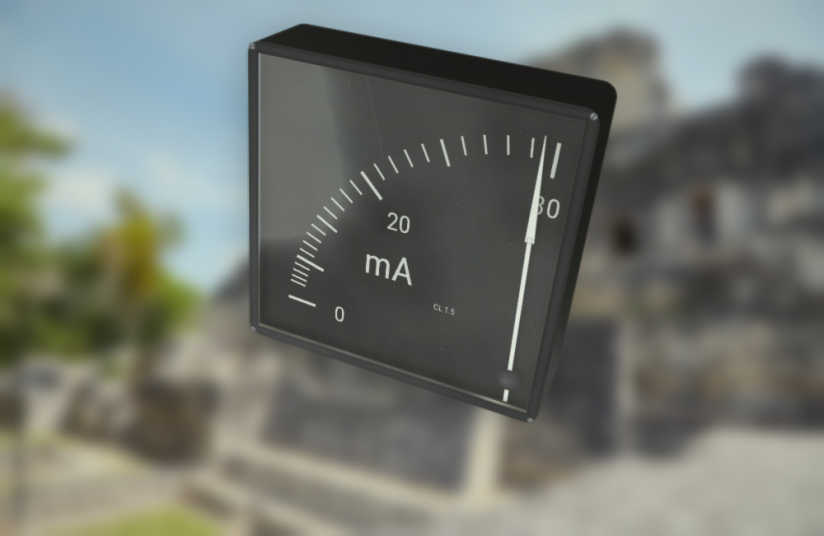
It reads mA 29.5
